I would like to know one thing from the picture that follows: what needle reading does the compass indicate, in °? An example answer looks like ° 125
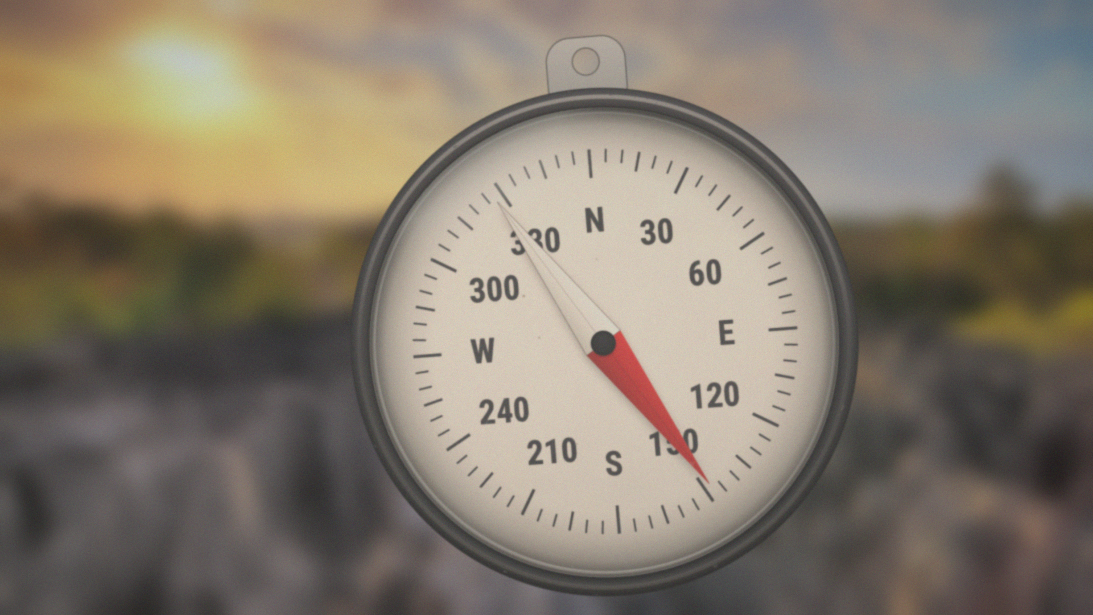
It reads ° 147.5
